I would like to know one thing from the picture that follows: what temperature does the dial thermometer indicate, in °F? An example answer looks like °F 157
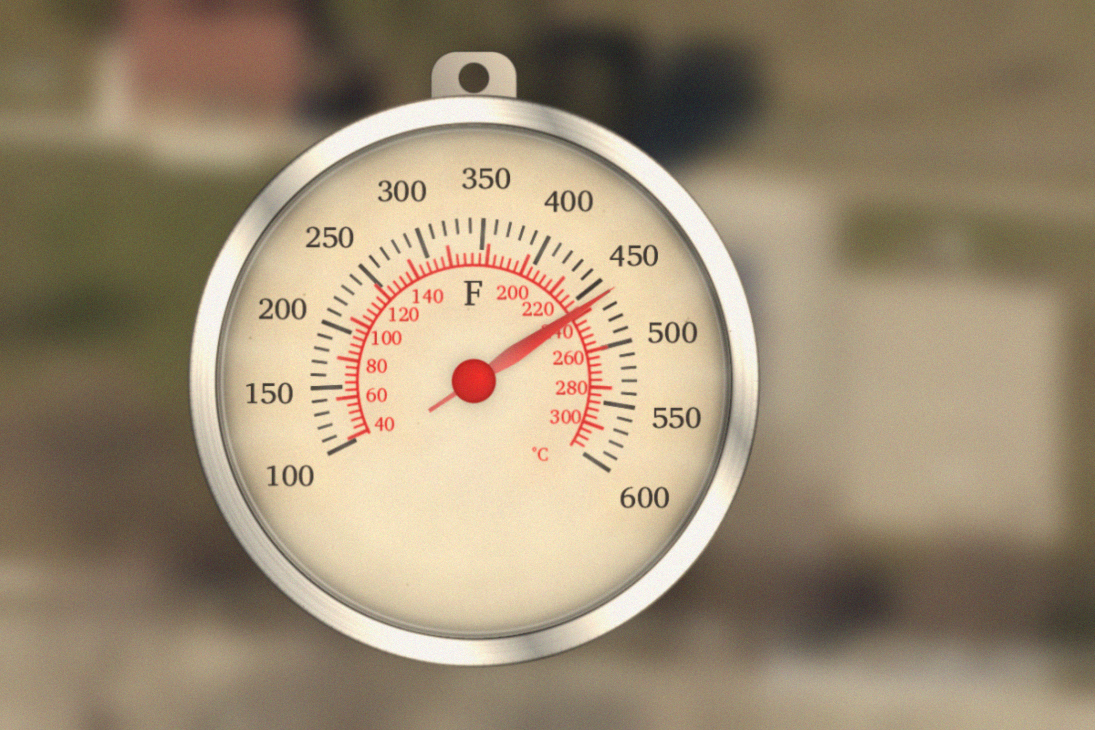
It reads °F 460
